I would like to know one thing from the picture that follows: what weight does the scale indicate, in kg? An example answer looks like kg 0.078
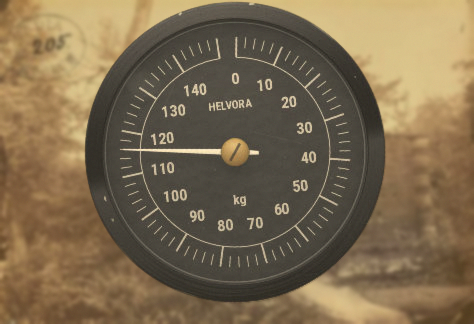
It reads kg 116
